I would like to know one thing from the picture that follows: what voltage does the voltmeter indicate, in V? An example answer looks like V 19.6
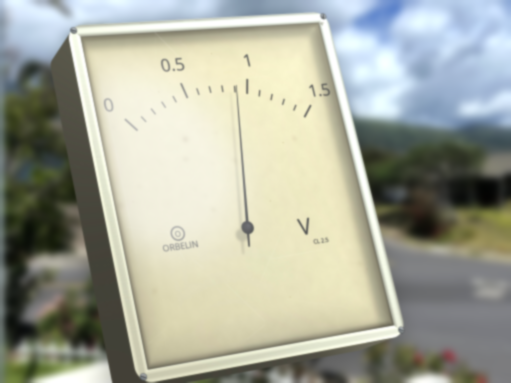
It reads V 0.9
